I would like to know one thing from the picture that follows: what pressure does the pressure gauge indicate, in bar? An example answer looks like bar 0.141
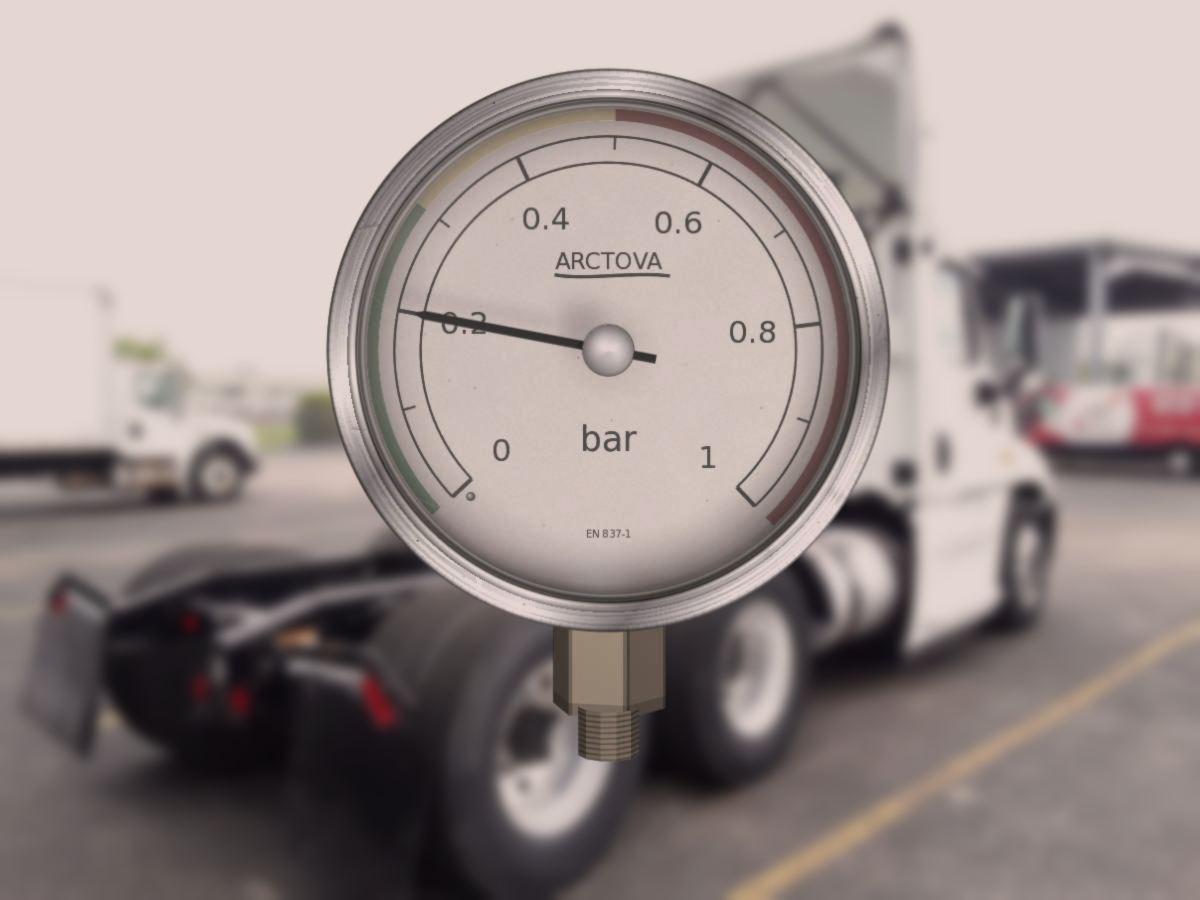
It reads bar 0.2
